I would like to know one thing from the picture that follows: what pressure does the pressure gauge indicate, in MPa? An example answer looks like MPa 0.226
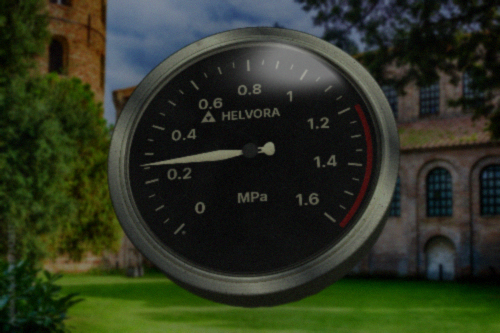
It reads MPa 0.25
